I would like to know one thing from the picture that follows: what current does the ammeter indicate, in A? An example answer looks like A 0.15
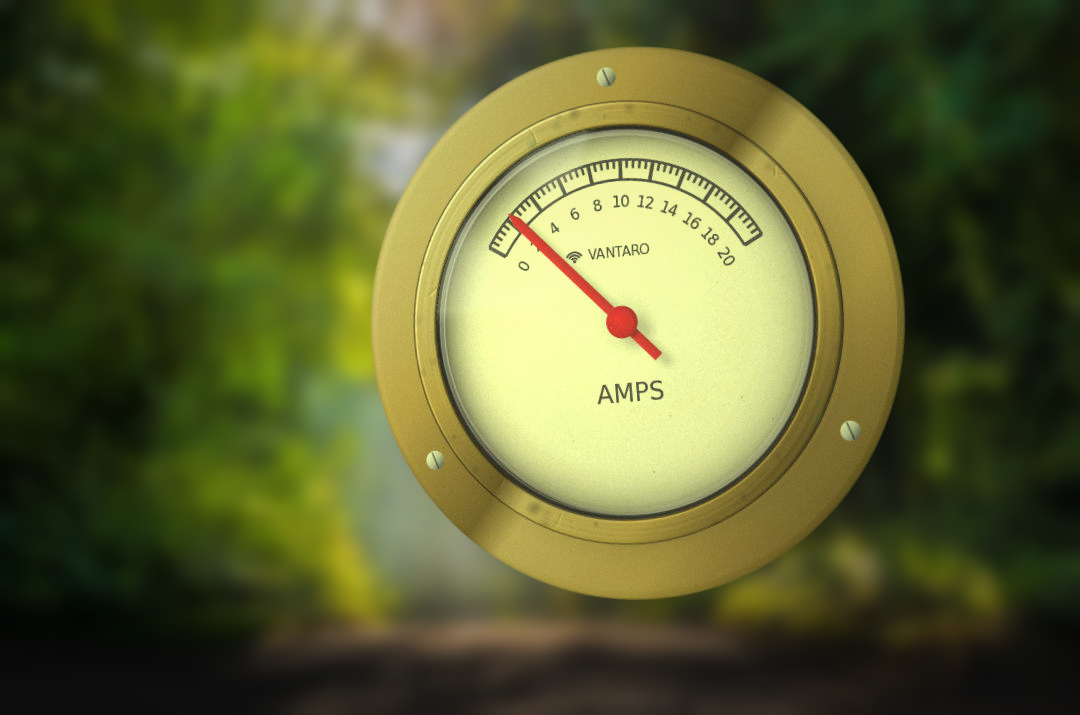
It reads A 2.4
